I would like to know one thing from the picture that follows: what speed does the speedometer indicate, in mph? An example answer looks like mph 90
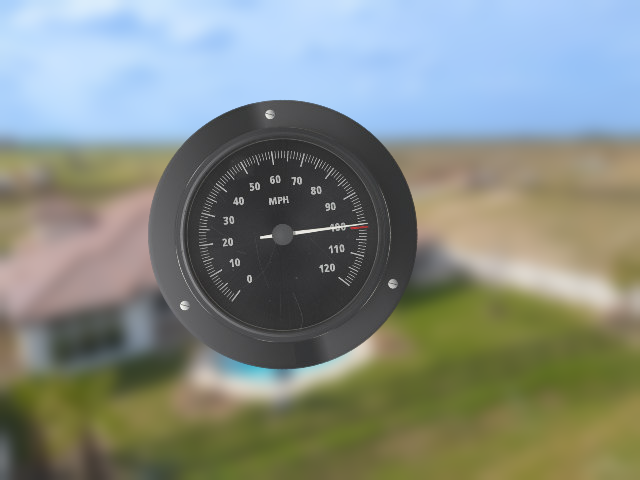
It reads mph 100
